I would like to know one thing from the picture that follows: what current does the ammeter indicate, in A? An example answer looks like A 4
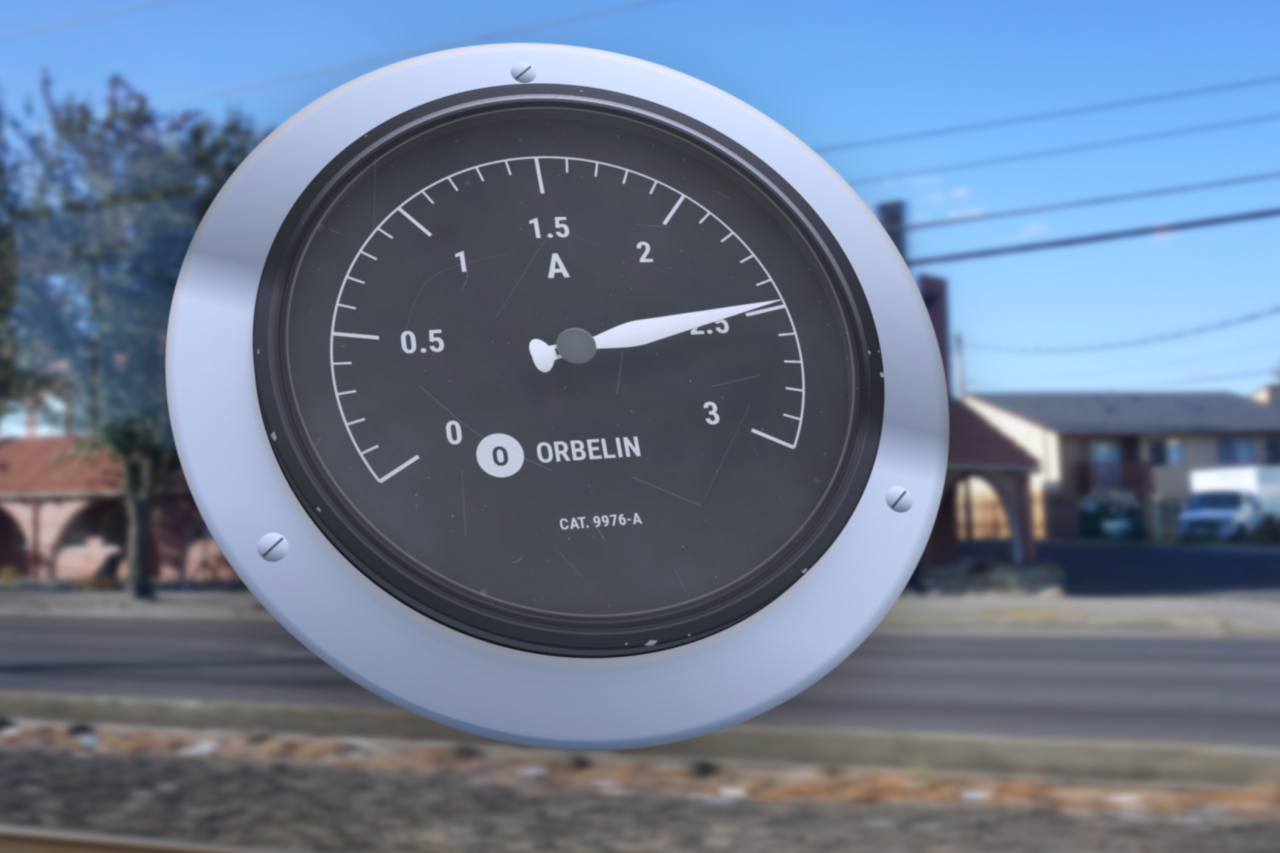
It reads A 2.5
